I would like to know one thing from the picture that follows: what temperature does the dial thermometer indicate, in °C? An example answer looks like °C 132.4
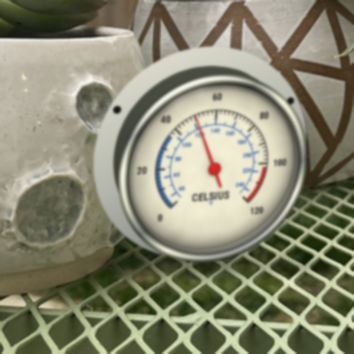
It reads °C 50
